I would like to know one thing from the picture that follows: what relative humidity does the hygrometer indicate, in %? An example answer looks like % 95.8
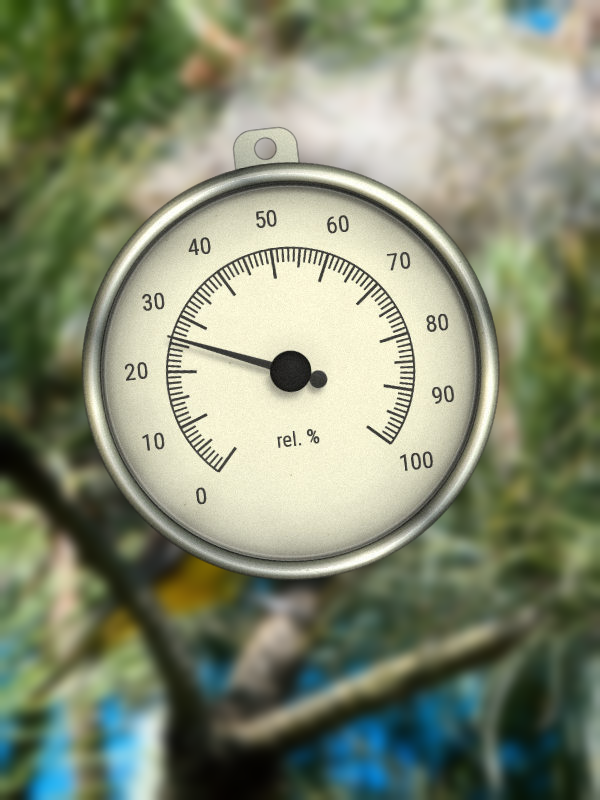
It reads % 26
